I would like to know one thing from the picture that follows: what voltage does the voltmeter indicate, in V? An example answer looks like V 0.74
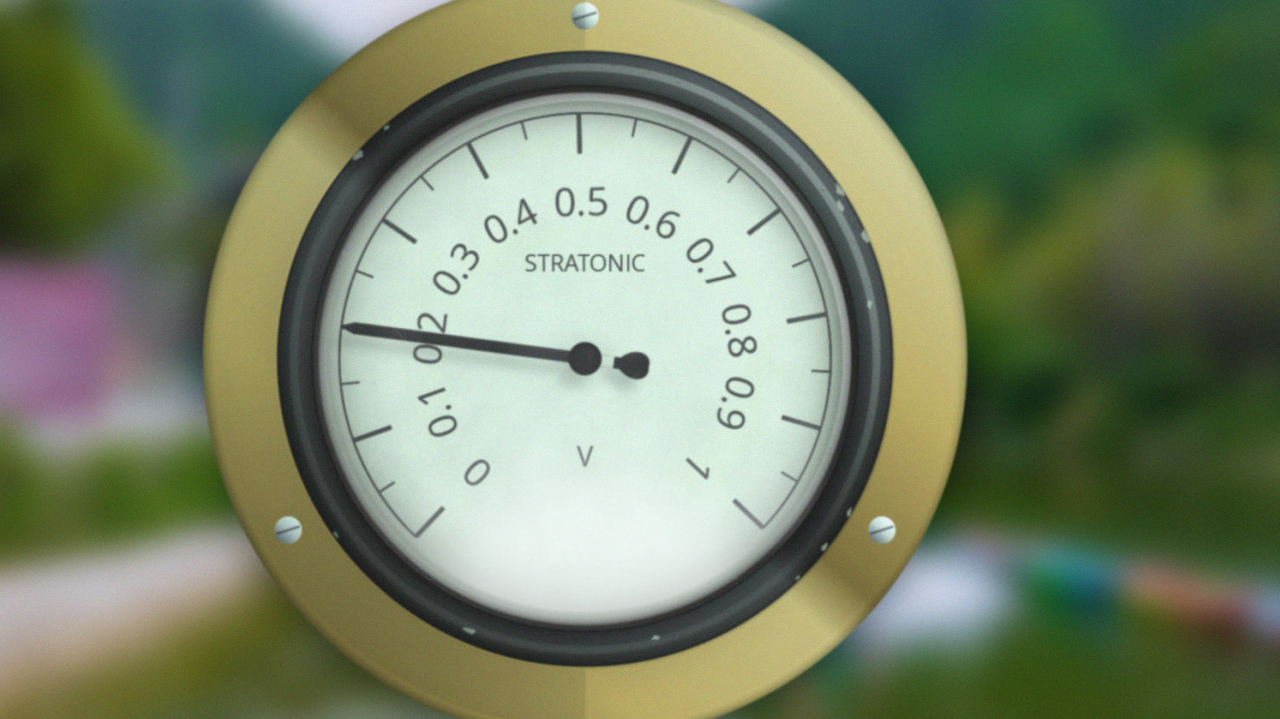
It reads V 0.2
